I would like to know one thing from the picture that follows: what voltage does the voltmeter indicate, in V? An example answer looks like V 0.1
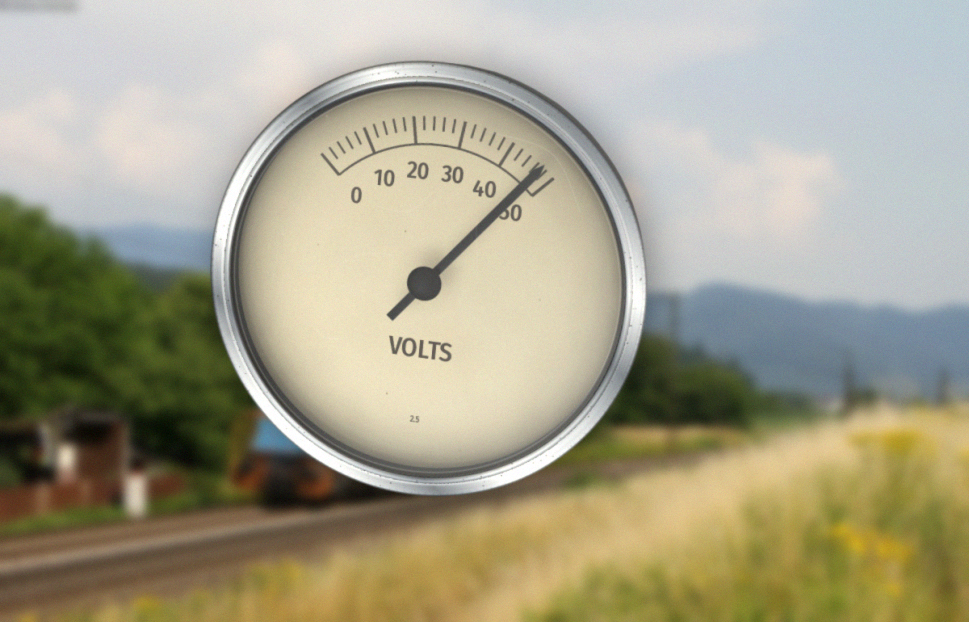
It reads V 47
